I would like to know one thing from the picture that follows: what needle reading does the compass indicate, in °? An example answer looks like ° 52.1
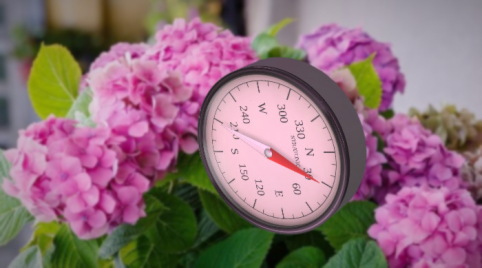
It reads ° 30
